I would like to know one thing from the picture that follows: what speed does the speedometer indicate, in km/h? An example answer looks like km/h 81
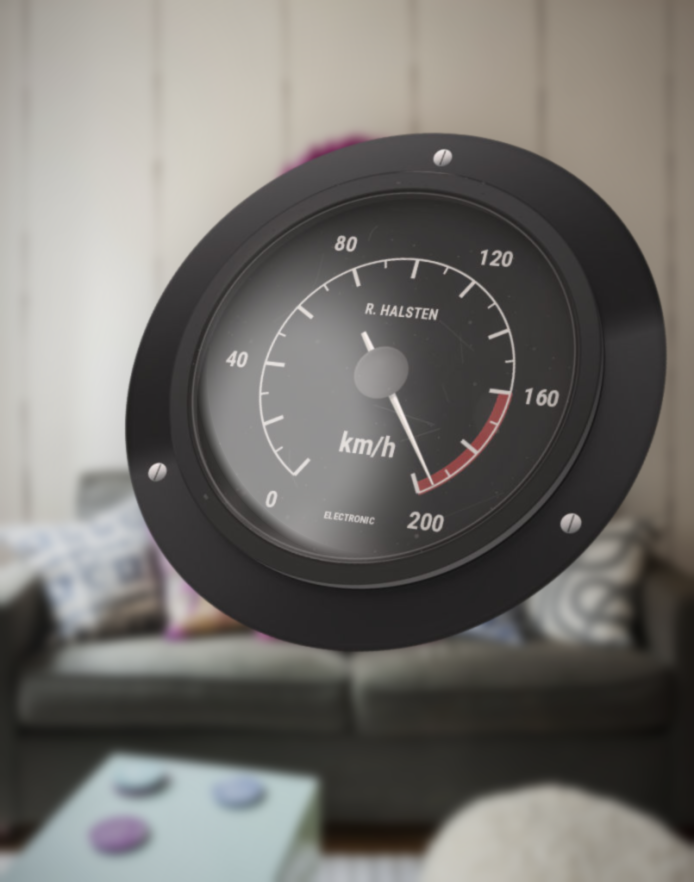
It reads km/h 195
